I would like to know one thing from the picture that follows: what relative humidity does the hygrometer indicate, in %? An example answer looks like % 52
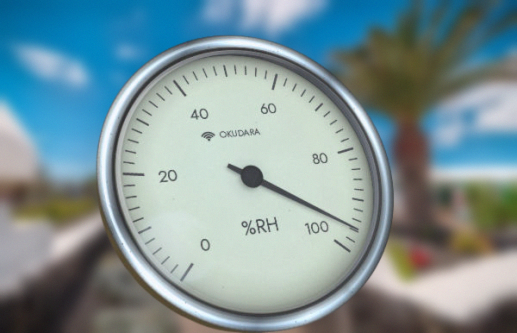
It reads % 96
